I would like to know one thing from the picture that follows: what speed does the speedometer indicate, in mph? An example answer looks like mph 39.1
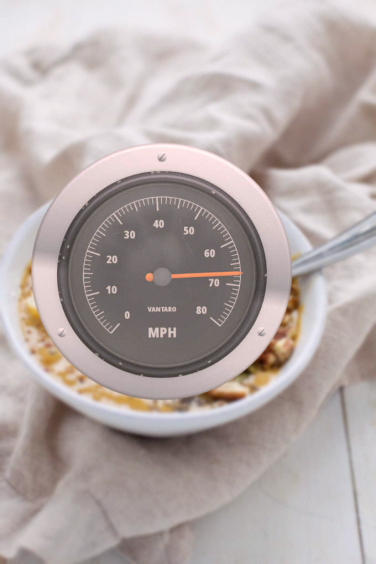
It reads mph 67
